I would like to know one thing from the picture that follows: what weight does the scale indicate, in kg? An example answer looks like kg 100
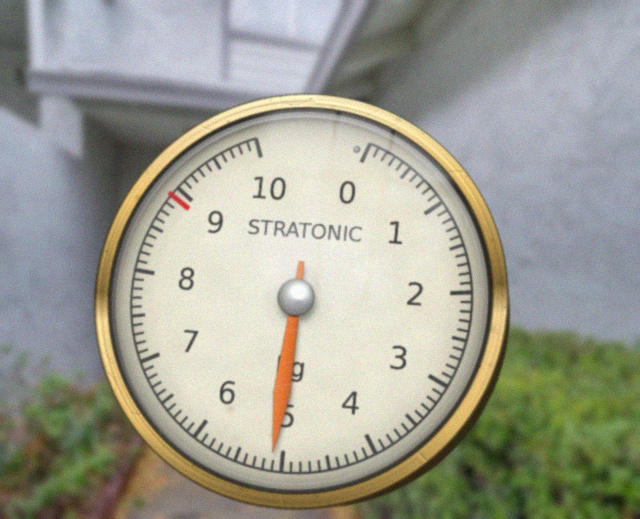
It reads kg 5.1
